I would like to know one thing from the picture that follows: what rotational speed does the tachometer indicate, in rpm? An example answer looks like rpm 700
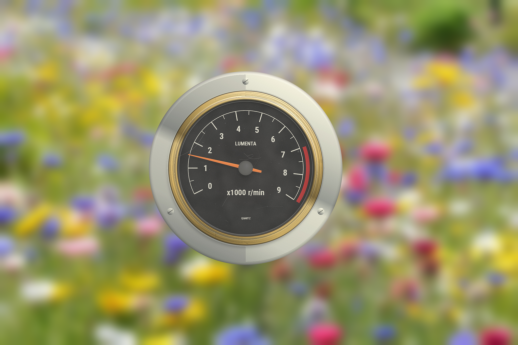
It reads rpm 1500
